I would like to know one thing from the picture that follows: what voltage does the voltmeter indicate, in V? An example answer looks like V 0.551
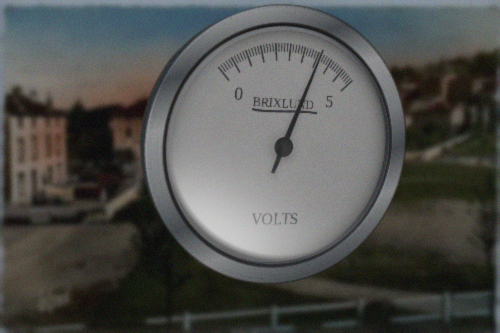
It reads V 3.5
